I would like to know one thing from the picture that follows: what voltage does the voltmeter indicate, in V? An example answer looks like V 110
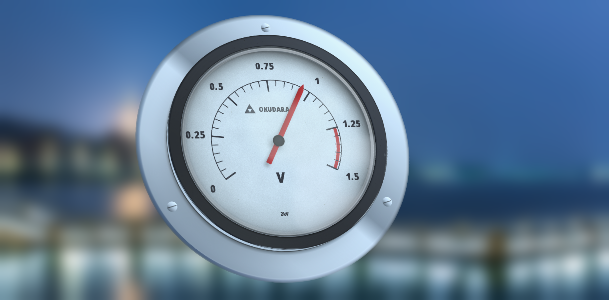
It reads V 0.95
